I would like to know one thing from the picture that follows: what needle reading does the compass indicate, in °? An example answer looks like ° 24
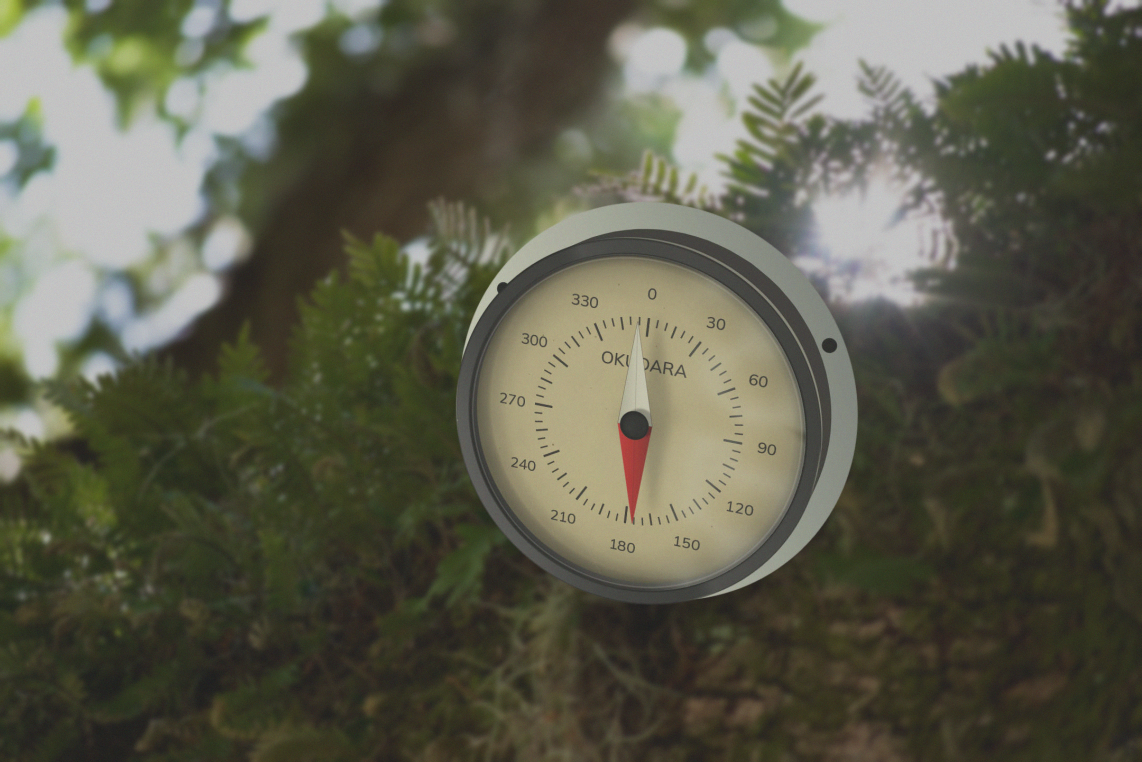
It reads ° 175
